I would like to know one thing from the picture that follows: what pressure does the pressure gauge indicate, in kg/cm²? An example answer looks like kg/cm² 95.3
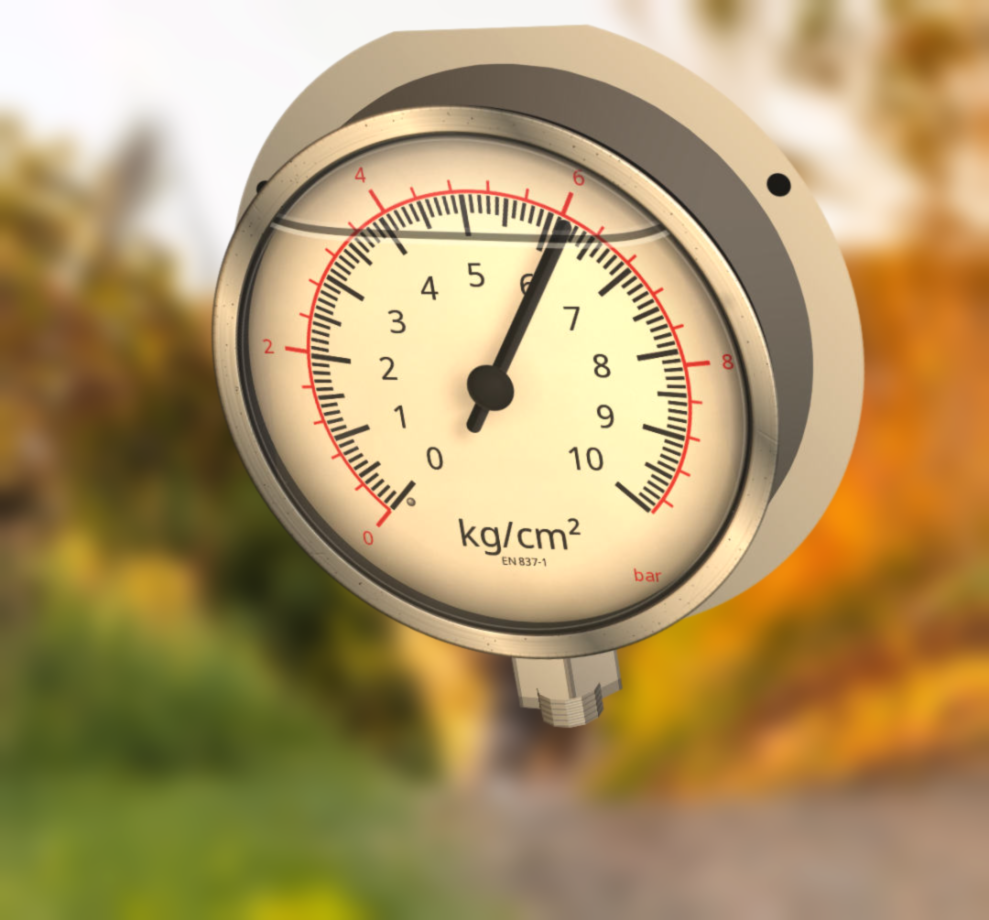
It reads kg/cm² 6.2
